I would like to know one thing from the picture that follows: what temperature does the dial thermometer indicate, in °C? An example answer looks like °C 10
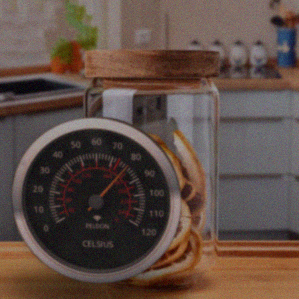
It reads °C 80
